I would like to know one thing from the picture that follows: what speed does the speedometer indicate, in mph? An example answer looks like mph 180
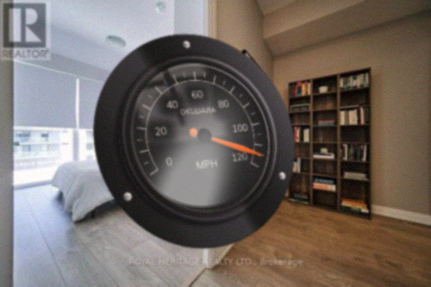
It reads mph 115
